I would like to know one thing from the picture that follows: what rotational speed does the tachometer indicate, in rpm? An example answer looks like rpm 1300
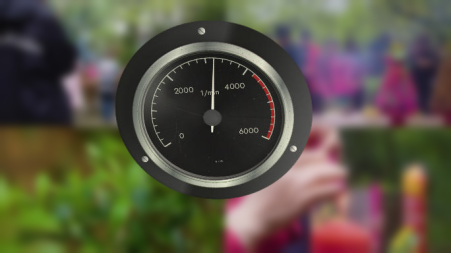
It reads rpm 3200
